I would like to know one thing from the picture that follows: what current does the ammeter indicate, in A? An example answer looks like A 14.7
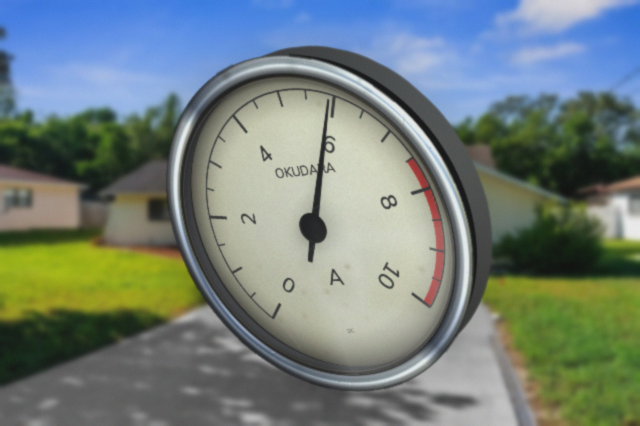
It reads A 6
